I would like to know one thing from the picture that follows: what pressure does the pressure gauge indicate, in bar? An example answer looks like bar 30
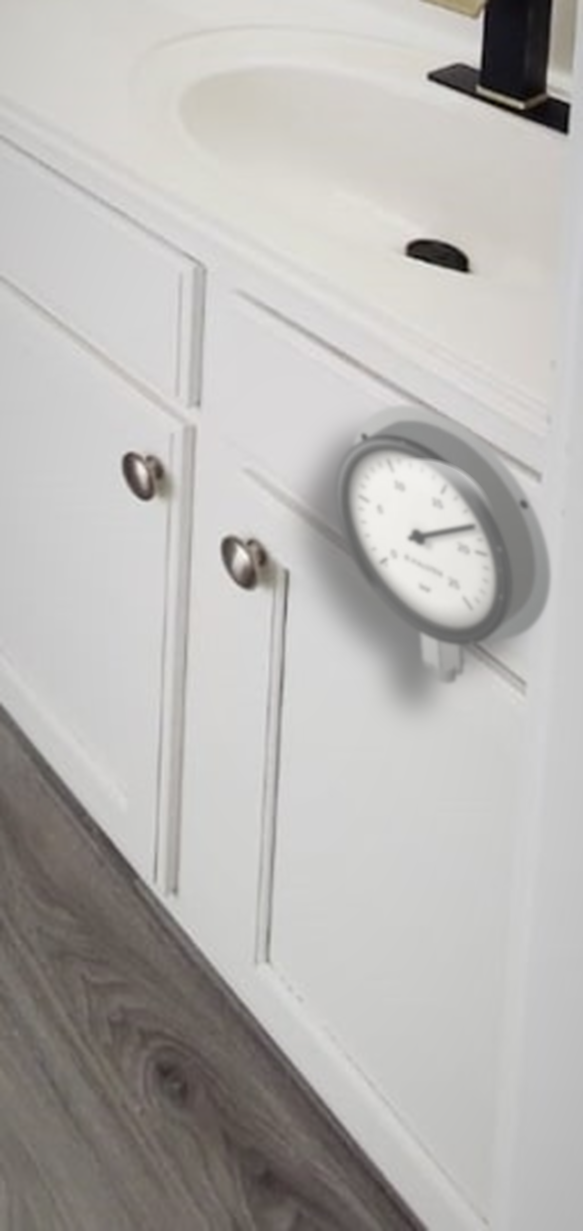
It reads bar 18
